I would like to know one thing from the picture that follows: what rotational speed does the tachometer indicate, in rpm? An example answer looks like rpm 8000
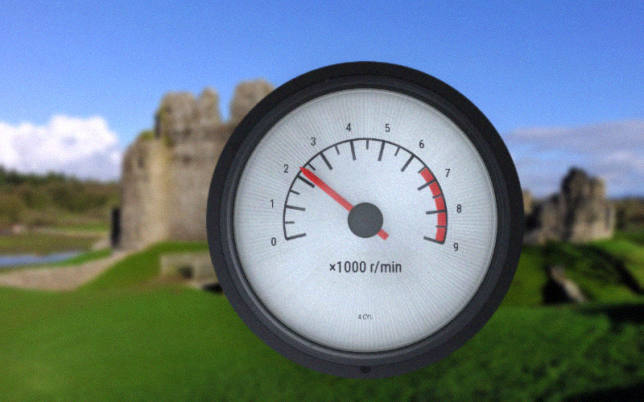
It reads rpm 2250
